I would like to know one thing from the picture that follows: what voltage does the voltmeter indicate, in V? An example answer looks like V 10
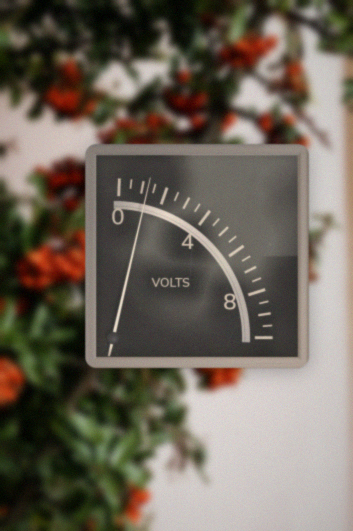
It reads V 1.25
